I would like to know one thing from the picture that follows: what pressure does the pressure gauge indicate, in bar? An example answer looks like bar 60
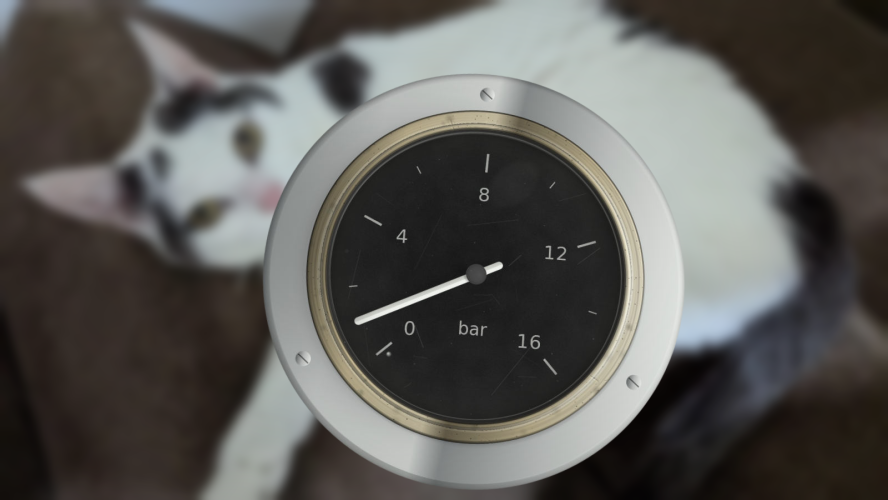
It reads bar 1
